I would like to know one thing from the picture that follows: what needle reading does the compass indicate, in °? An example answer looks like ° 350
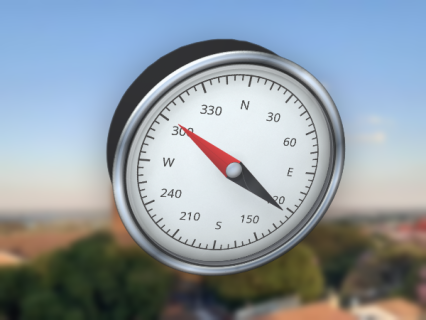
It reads ° 302.5
